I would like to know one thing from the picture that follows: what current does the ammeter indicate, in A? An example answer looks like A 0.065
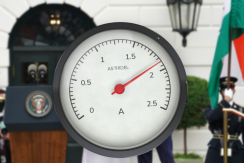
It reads A 1.9
